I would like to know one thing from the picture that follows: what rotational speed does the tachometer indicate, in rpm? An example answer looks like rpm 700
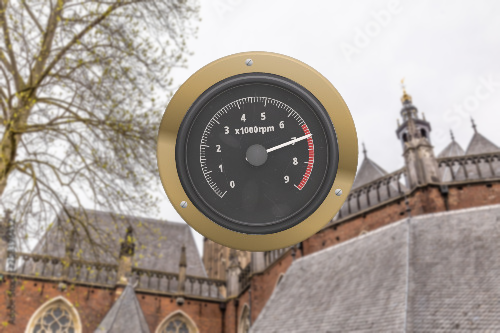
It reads rpm 7000
